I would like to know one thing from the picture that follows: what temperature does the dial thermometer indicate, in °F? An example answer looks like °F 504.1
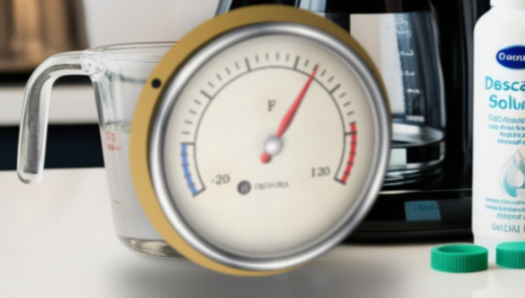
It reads °F 68
